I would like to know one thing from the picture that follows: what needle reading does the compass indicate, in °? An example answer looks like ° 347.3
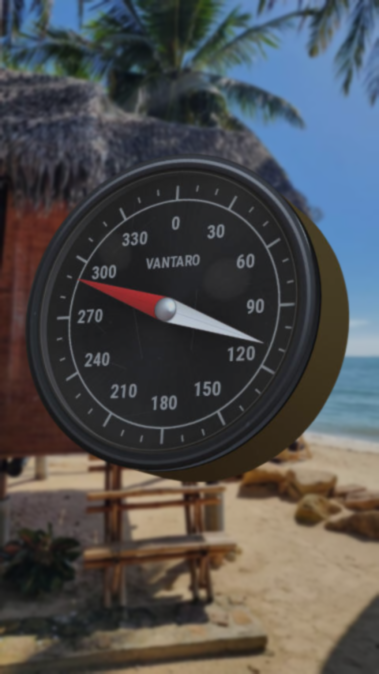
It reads ° 290
